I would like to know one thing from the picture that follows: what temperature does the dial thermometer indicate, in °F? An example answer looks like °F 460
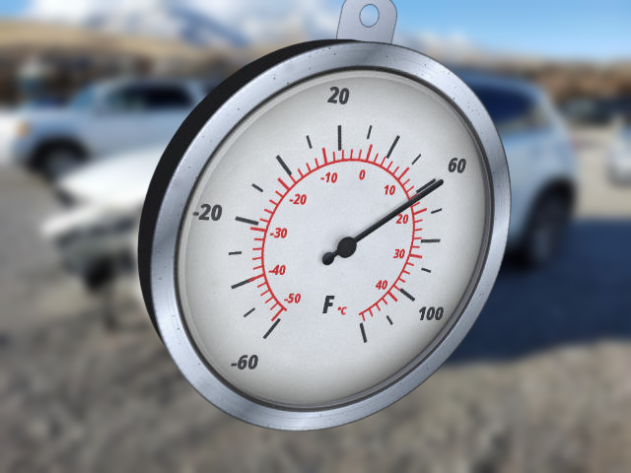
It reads °F 60
